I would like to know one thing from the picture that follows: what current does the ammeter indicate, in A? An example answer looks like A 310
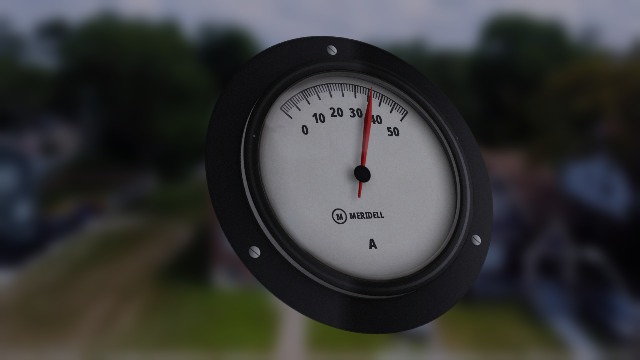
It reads A 35
